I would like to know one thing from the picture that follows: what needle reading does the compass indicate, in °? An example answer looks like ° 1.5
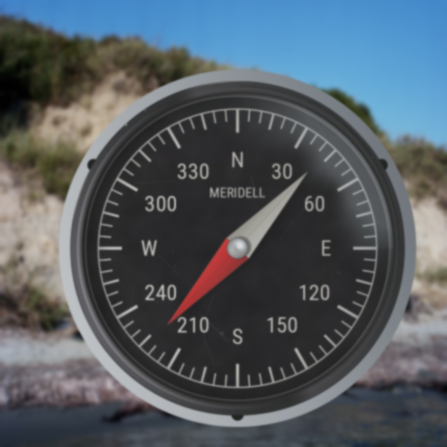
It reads ° 222.5
